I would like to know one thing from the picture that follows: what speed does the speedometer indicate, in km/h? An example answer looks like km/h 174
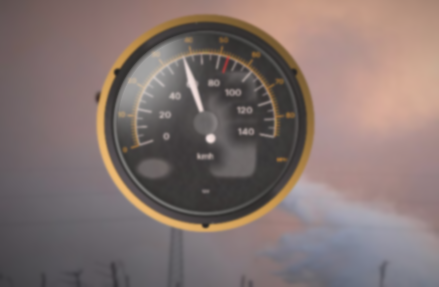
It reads km/h 60
